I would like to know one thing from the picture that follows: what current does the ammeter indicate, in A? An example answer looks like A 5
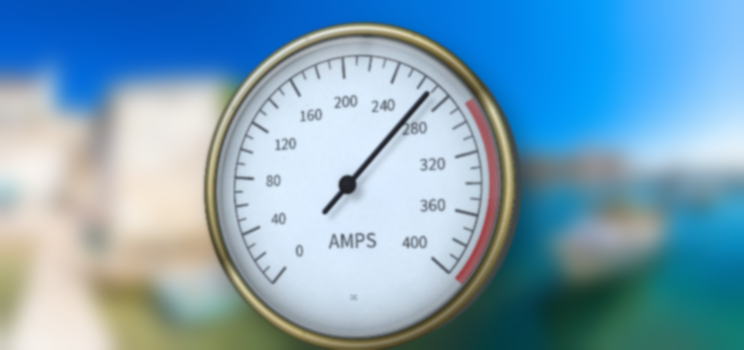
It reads A 270
